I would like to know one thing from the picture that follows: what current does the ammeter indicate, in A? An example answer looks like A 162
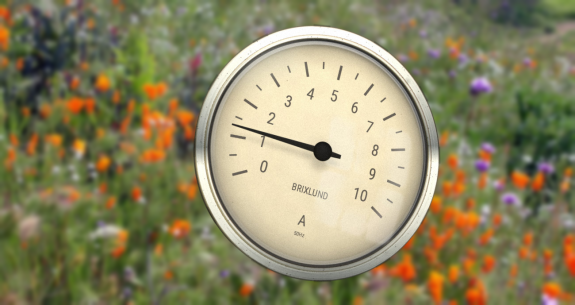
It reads A 1.25
